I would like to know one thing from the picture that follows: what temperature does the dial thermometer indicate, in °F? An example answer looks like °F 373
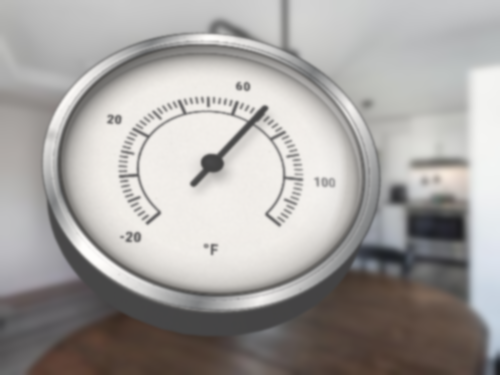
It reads °F 70
